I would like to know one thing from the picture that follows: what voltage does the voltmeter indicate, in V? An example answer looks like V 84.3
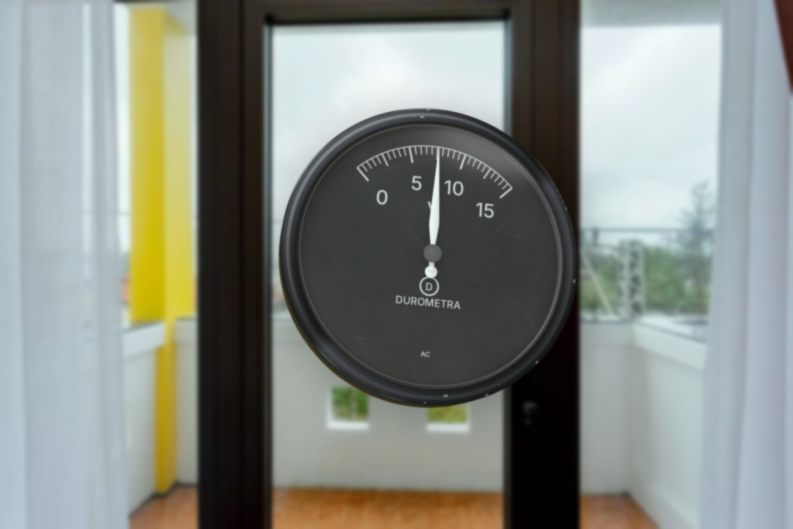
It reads V 7.5
